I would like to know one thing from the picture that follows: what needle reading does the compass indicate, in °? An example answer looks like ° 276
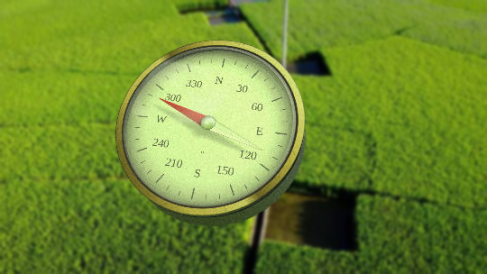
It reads ° 290
